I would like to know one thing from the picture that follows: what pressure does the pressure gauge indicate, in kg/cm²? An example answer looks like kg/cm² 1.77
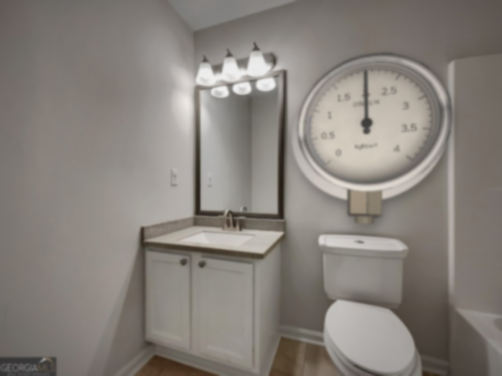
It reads kg/cm² 2
